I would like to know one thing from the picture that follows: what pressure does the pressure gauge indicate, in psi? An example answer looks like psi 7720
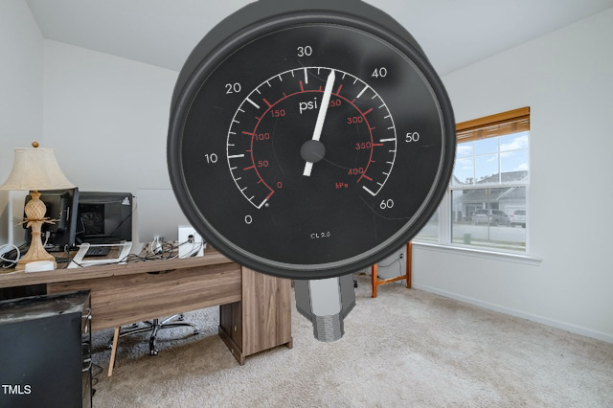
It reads psi 34
